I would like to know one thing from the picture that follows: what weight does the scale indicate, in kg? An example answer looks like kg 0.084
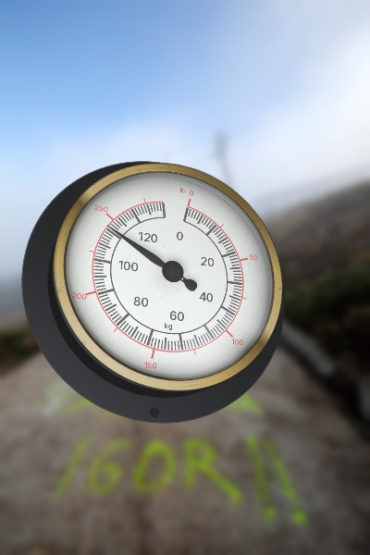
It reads kg 110
